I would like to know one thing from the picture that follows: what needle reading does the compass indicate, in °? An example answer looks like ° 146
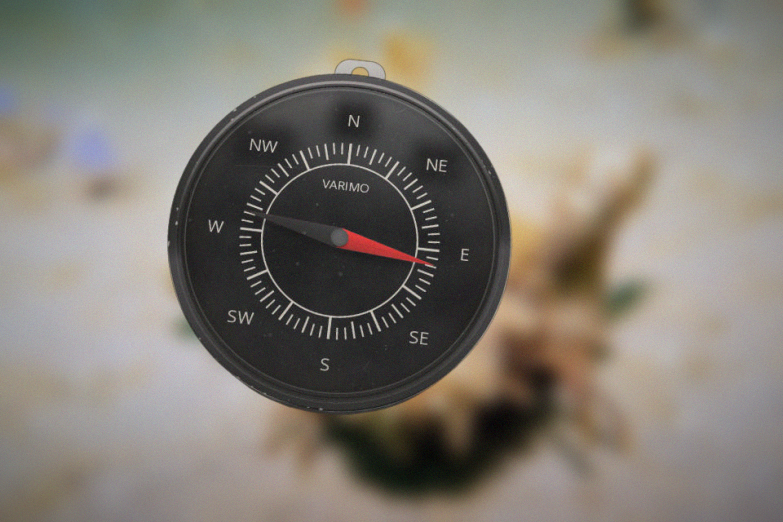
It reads ° 100
